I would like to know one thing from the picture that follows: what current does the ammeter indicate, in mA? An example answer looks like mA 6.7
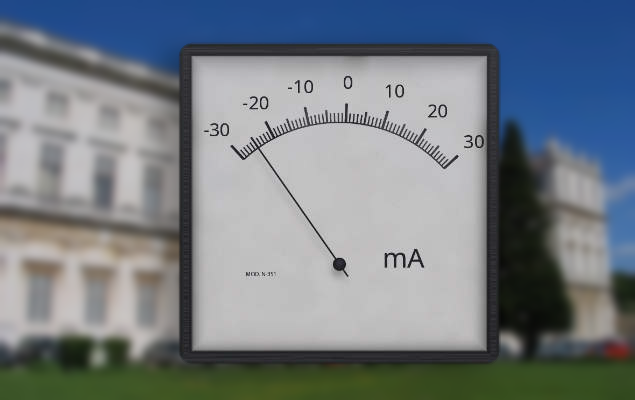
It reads mA -25
